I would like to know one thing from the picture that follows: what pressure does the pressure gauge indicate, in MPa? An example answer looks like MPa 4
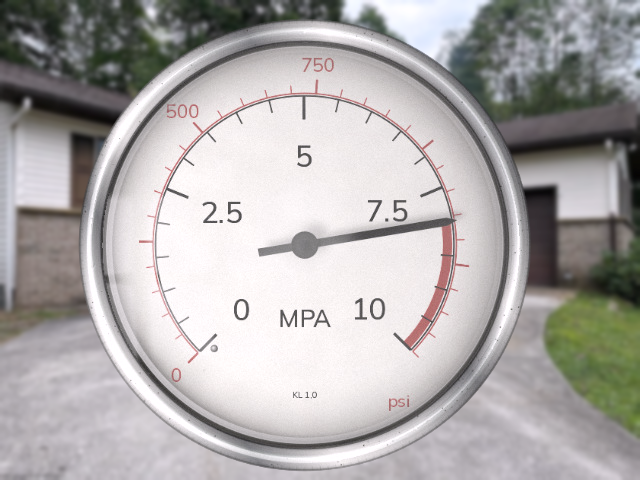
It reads MPa 8
